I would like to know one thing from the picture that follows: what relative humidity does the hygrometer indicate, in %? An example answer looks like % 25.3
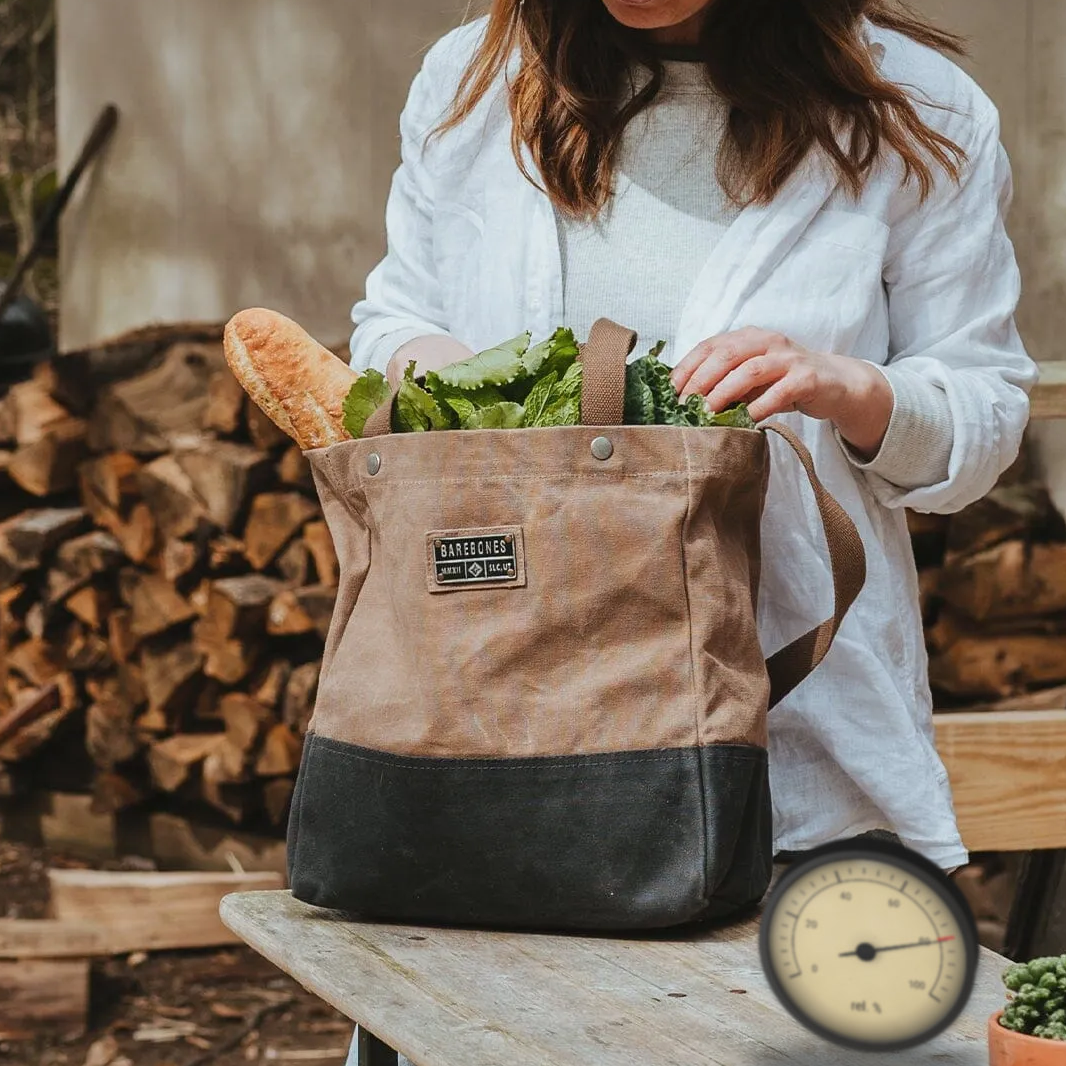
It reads % 80
